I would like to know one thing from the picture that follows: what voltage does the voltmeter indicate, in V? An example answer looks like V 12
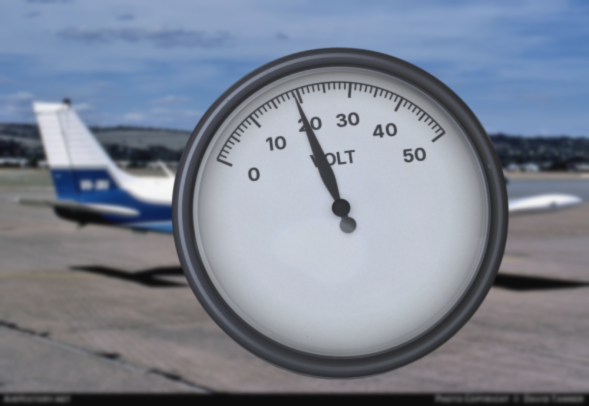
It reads V 19
